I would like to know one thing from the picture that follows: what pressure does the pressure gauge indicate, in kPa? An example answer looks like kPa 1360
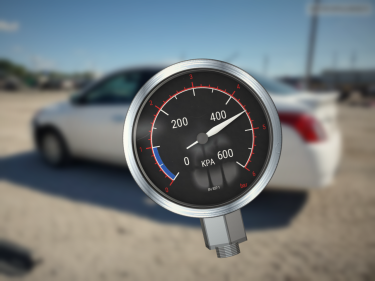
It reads kPa 450
